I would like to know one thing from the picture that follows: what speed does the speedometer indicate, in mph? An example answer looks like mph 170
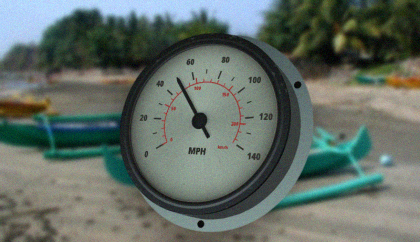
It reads mph 50
